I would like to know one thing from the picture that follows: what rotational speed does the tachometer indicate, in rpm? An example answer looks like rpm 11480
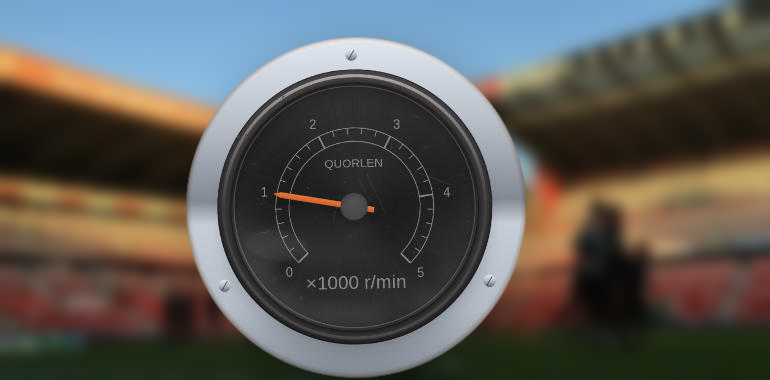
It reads rpm 1000
